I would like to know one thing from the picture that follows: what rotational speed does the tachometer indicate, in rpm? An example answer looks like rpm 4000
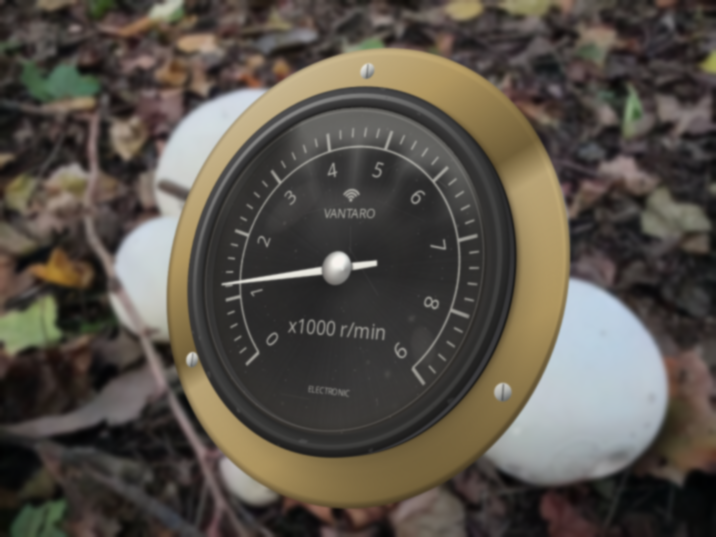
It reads rpm 1200
